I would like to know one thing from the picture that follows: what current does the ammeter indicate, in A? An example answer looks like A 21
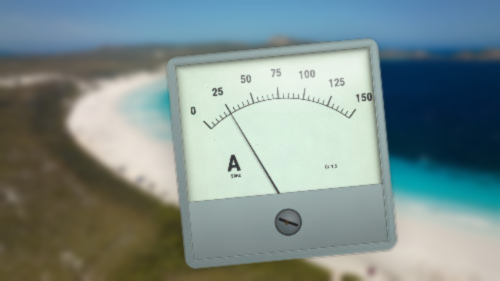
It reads A 25
